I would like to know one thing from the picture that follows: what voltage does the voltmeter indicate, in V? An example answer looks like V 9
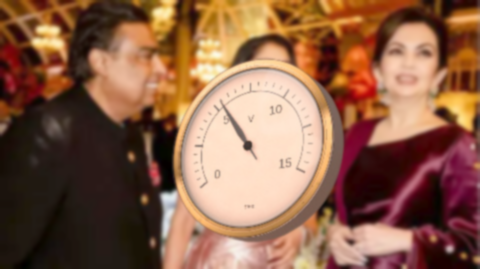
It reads V 5.5
